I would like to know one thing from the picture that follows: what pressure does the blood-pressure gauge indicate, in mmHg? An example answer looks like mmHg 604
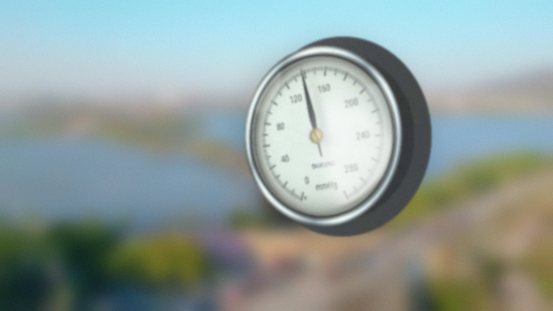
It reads mmHg 140
